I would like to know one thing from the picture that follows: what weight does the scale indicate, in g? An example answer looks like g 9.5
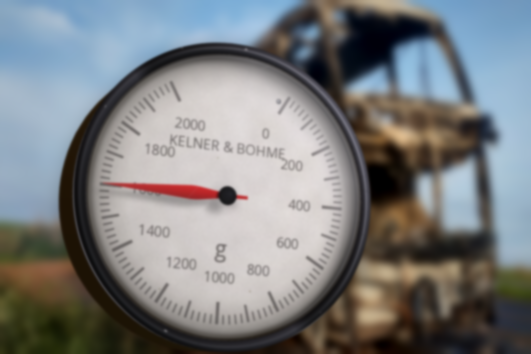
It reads g 1600
